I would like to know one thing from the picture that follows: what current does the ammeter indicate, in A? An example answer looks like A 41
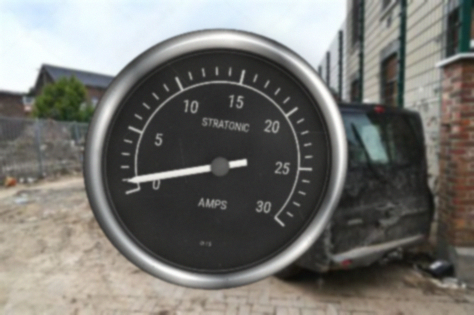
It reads A 1
